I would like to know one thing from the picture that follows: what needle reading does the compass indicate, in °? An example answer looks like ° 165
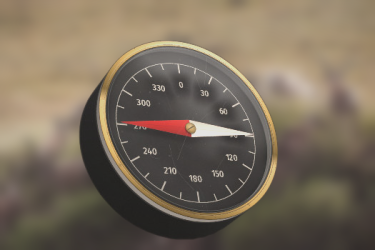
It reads ° 270
